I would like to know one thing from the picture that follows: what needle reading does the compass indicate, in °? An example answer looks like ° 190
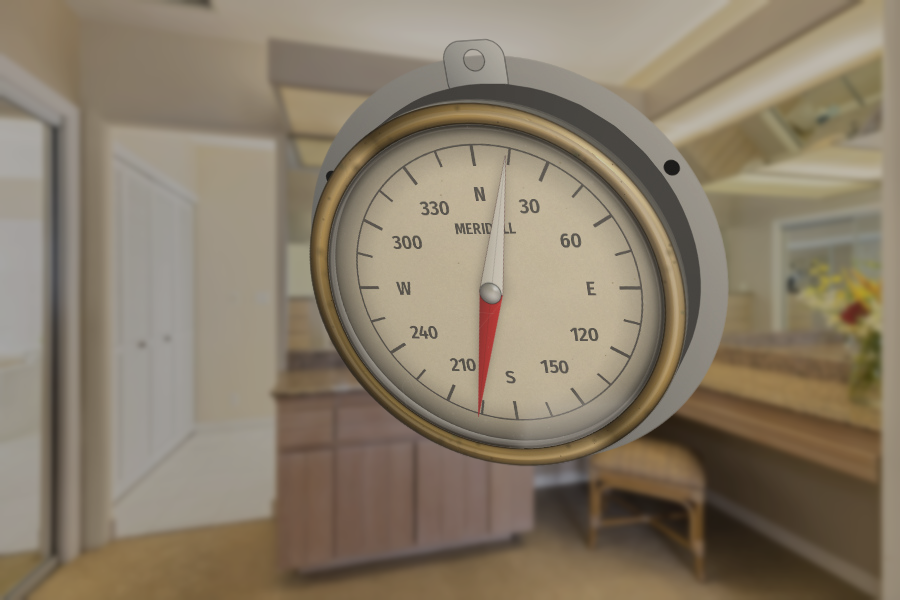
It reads ° 195
